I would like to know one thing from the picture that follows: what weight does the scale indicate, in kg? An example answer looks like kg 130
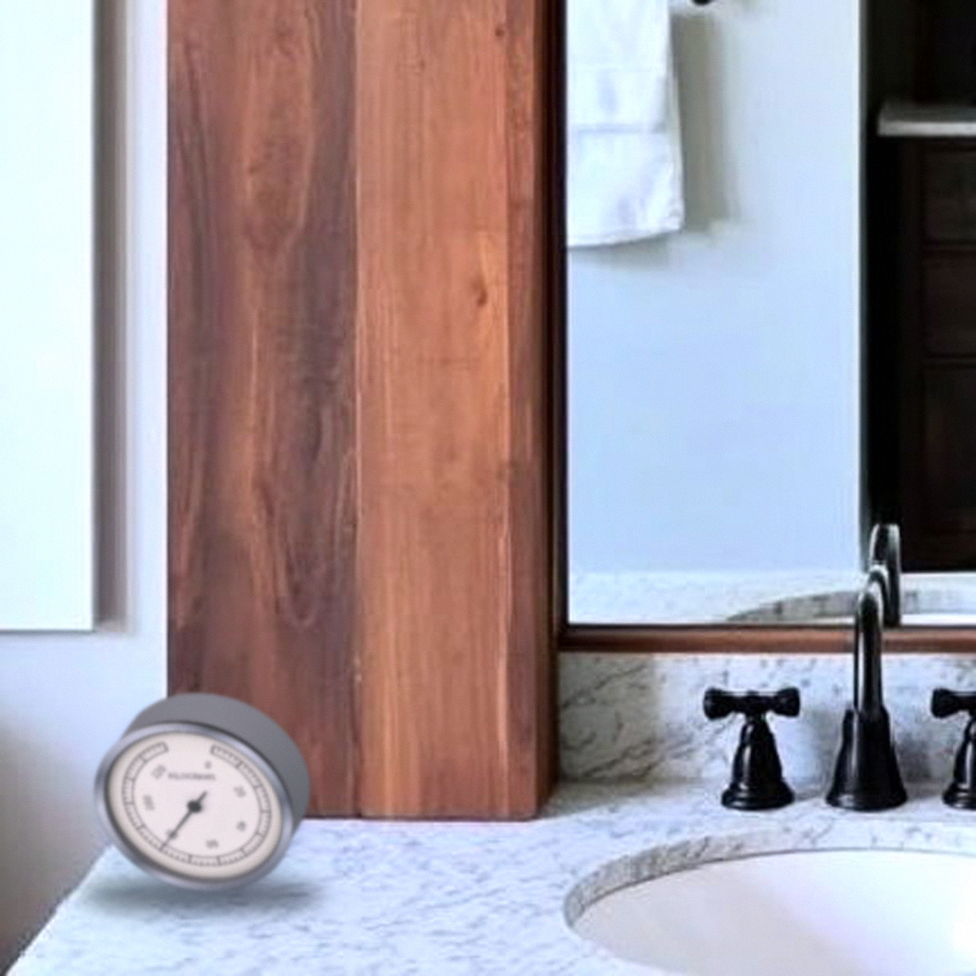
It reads kg 80
